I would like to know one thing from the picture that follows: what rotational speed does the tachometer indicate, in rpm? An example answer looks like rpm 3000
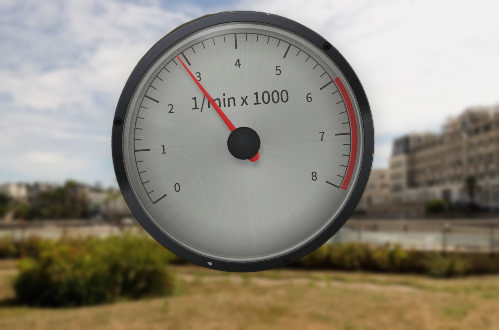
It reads rpm 2900
